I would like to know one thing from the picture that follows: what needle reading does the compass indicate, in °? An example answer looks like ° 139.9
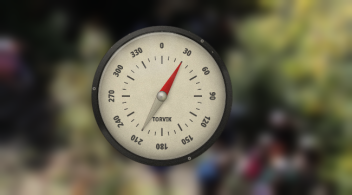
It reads ° 30
